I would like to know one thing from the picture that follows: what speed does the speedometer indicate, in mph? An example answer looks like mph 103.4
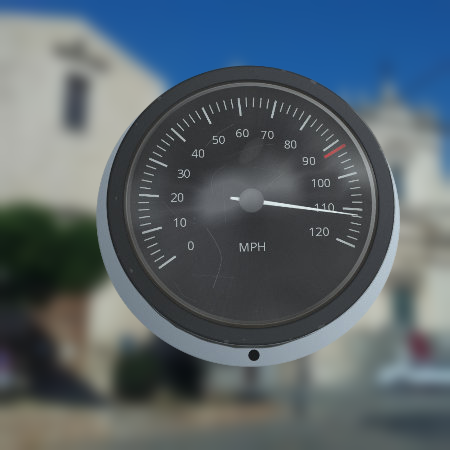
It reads mph 112
